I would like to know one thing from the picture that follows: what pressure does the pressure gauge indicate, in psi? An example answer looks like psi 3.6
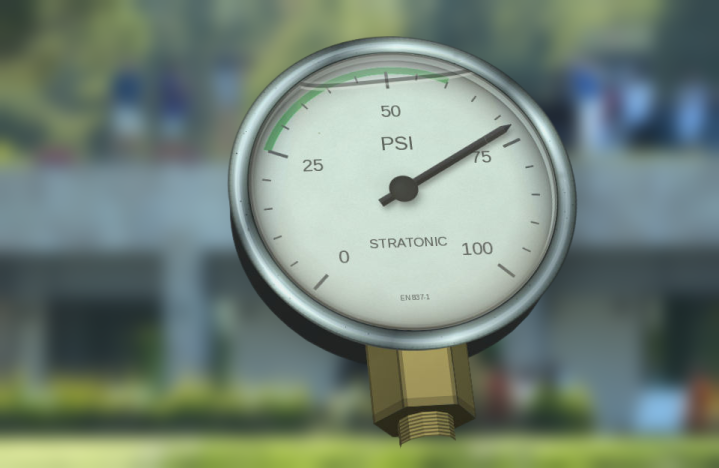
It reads psi 72.5
